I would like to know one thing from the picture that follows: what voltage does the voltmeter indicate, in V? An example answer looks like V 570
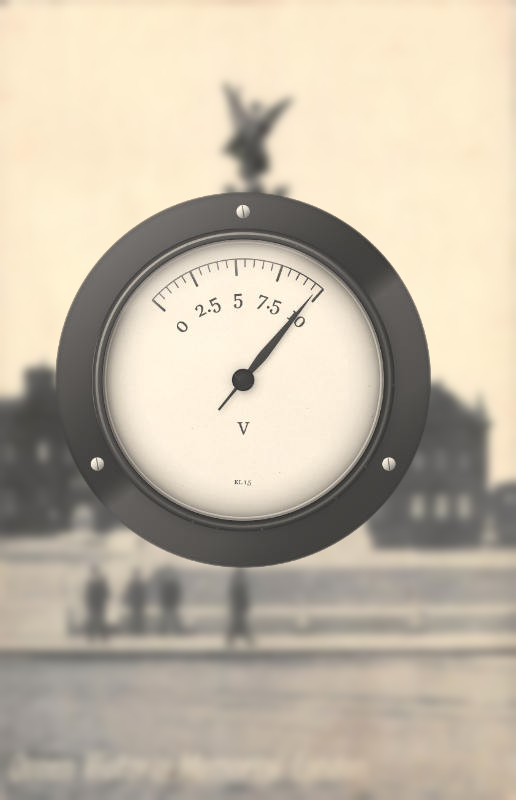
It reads V 9.75
